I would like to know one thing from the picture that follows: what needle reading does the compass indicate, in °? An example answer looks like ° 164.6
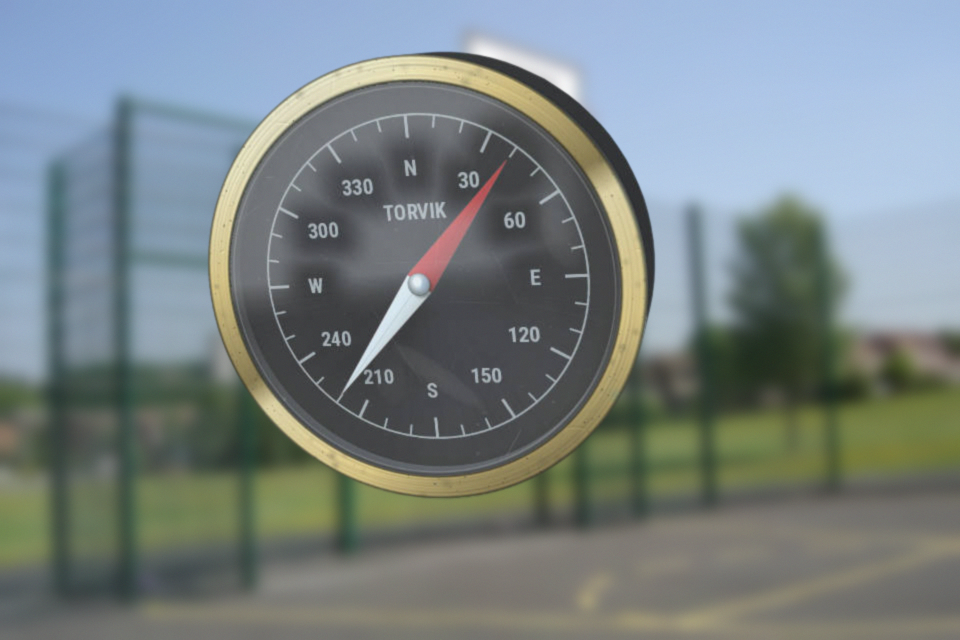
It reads ° 40
